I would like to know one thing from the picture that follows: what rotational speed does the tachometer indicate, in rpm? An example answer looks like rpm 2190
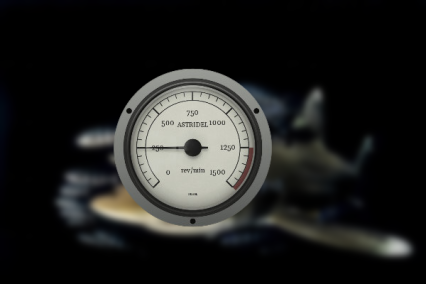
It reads rpm 250
